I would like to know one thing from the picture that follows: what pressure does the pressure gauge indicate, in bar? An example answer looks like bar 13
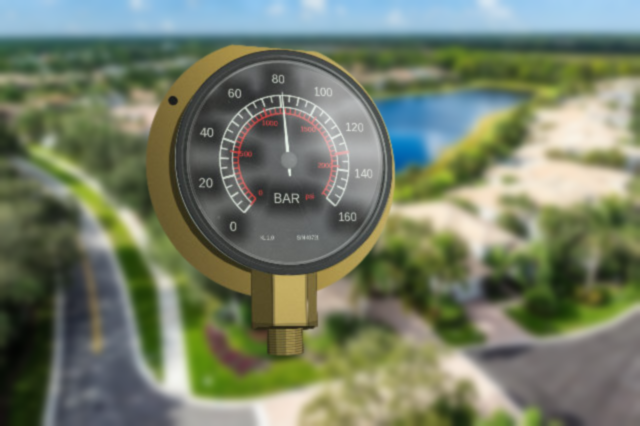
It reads bar 80
